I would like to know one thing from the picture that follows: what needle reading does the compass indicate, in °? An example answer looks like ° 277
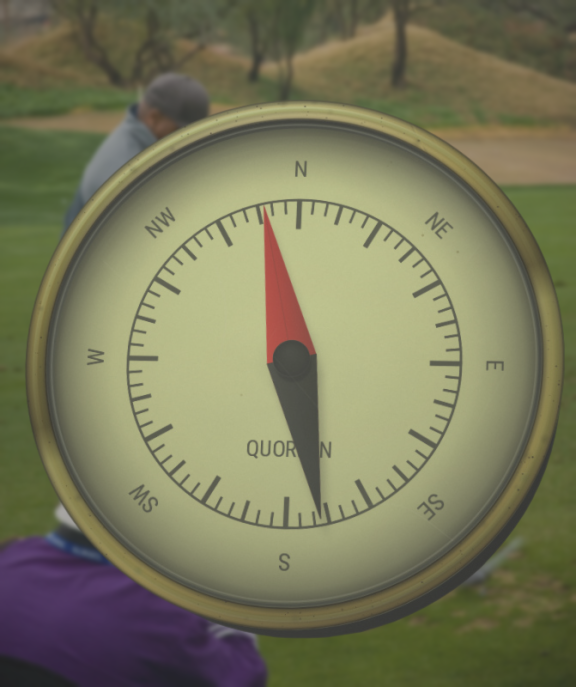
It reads ° 347.5
